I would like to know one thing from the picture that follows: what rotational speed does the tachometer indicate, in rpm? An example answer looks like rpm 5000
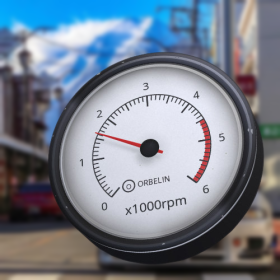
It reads rpm 1600
